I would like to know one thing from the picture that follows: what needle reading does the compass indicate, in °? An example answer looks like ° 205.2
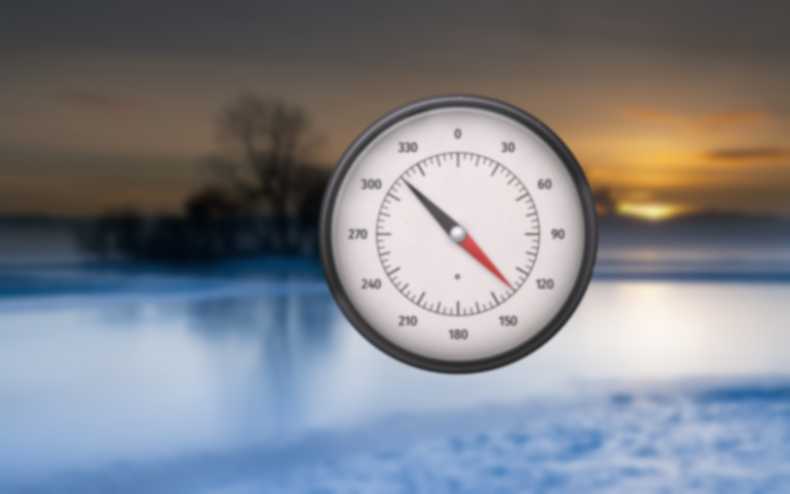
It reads ° 135
